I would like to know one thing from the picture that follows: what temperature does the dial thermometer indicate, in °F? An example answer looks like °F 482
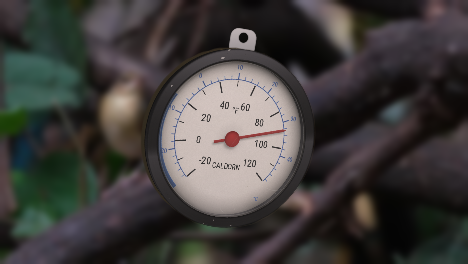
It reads °F 90
